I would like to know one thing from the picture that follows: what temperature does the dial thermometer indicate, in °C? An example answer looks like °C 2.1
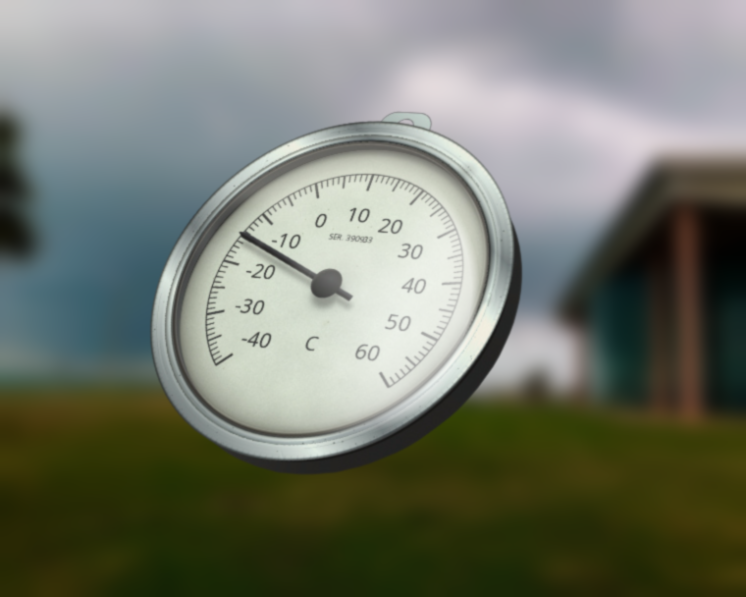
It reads °C -15
